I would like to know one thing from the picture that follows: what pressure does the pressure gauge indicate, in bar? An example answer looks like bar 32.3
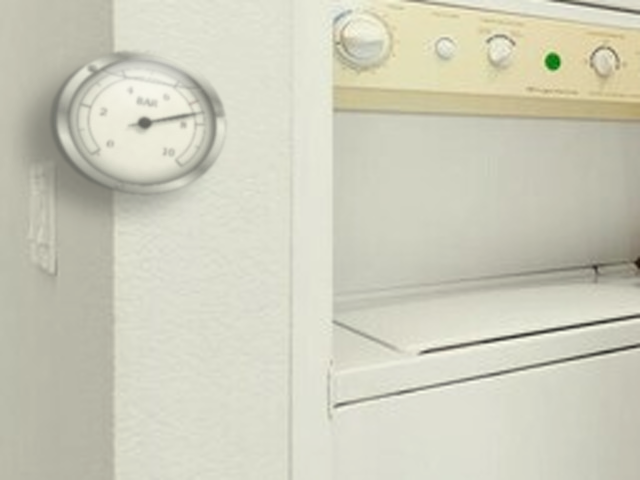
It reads bar 7.5
